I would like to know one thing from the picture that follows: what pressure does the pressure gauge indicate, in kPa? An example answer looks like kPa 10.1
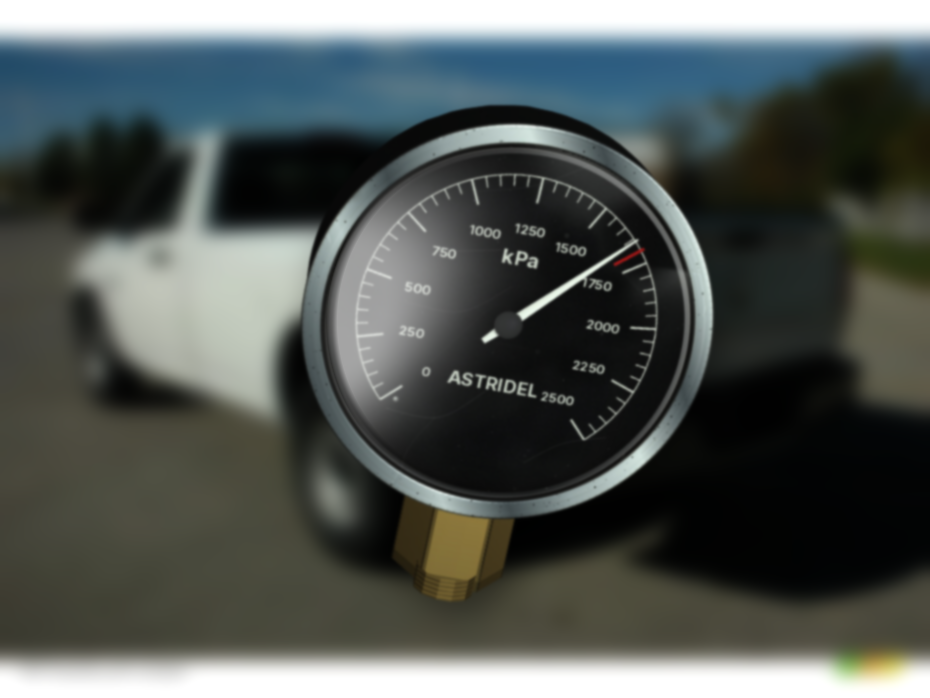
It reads kPa 1650
